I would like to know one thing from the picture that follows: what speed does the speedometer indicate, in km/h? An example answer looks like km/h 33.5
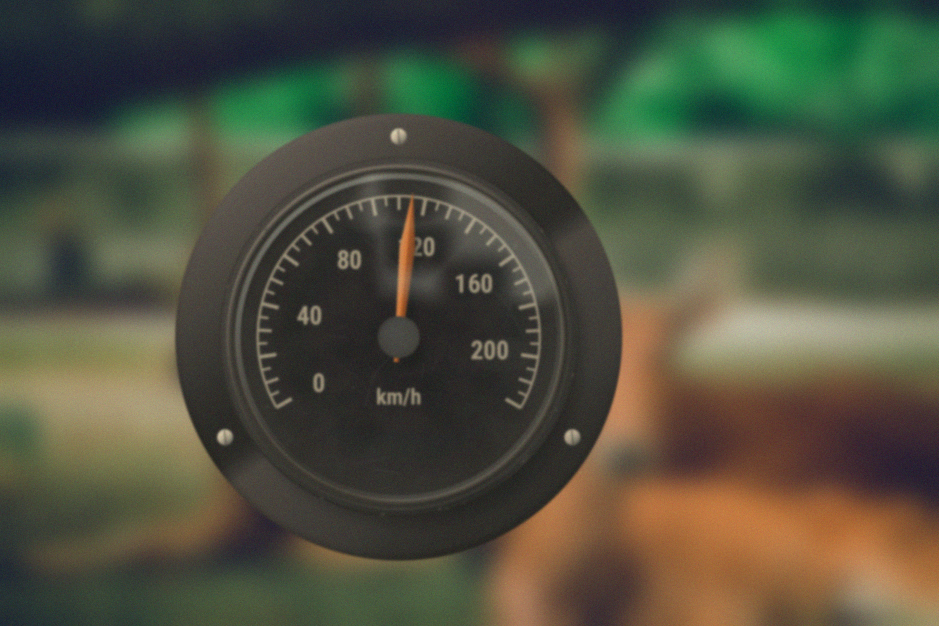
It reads km/h 115
